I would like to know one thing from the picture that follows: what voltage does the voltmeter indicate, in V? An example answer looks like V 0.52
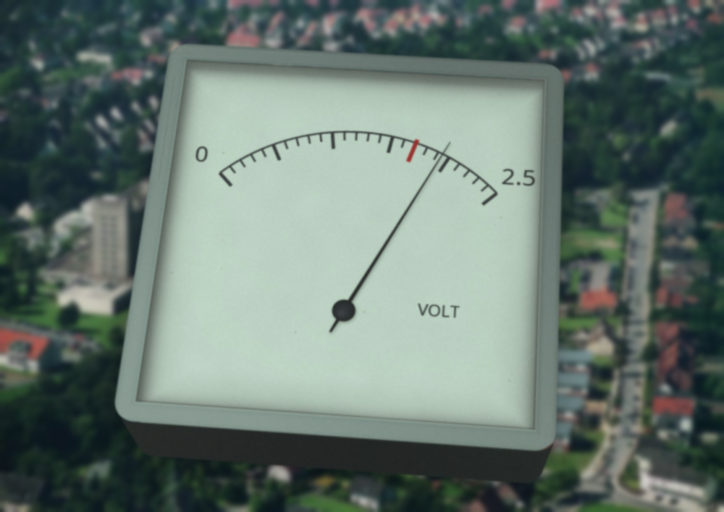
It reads V 1.95
